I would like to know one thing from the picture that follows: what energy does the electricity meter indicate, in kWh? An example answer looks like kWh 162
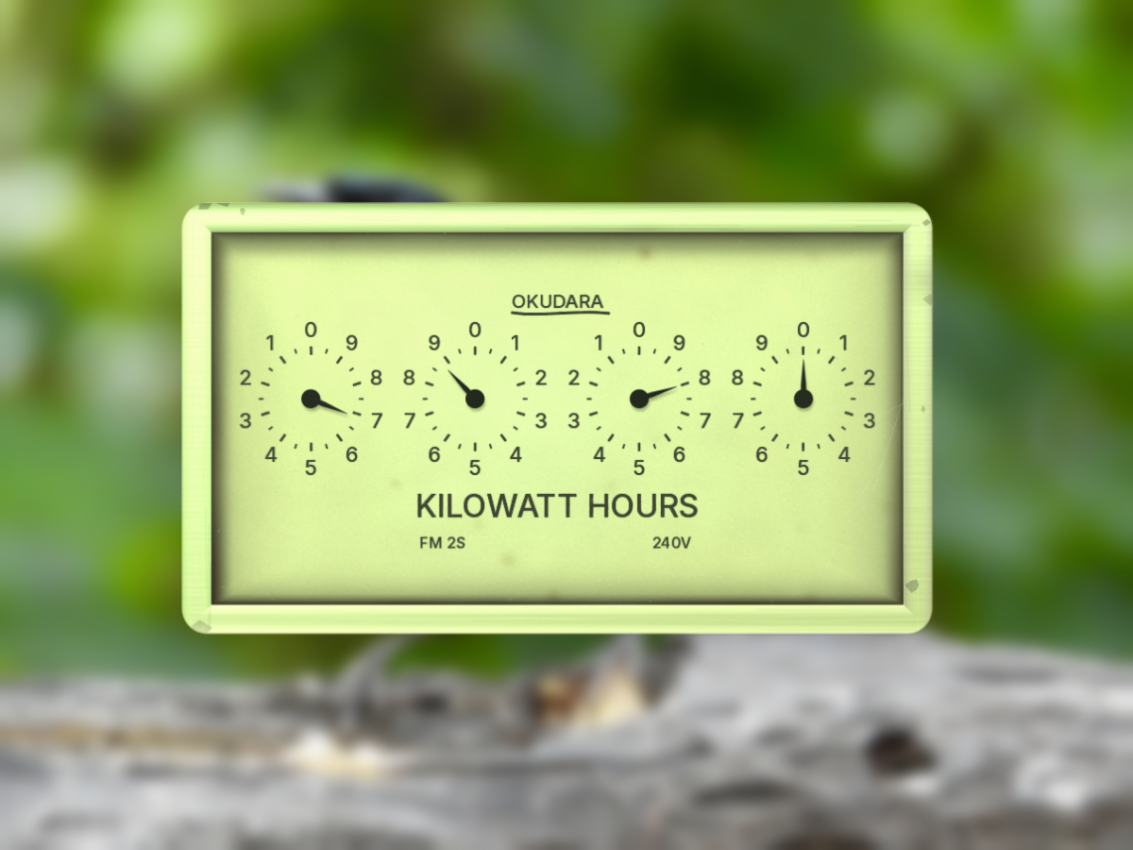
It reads kWh 6880
